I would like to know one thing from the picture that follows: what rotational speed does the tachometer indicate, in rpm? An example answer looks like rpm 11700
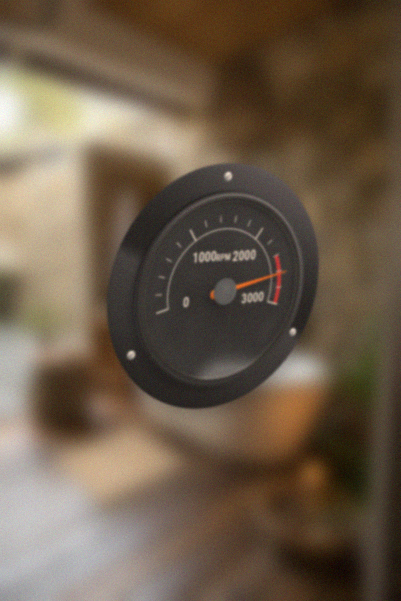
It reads rpm 2600
